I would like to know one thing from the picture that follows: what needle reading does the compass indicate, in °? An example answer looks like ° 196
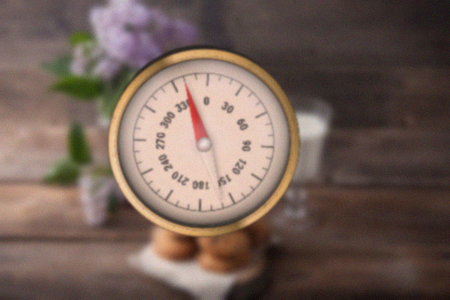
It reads ° 340
